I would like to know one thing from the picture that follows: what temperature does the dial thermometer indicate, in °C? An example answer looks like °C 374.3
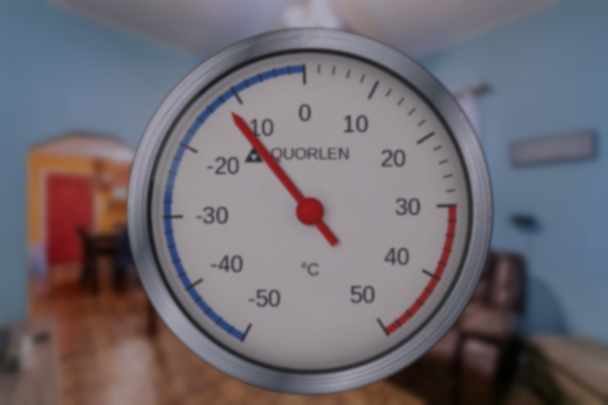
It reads °C -12
